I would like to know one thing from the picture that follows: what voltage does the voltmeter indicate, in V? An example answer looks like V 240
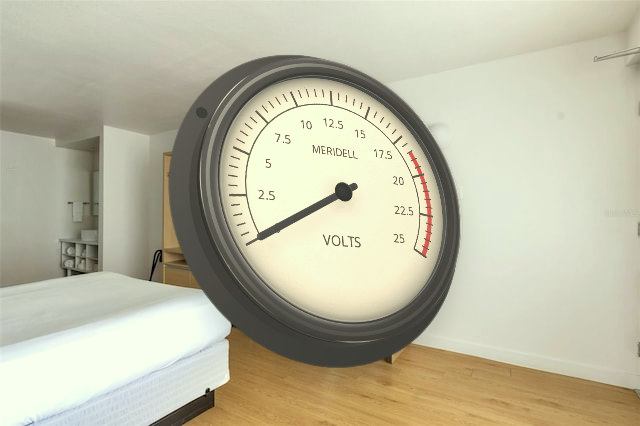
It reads V 0
